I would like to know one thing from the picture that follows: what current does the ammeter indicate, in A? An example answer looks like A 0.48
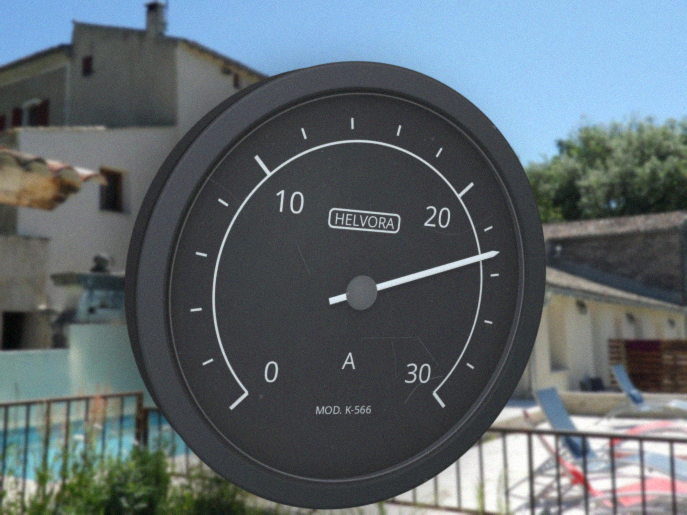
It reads A 23
